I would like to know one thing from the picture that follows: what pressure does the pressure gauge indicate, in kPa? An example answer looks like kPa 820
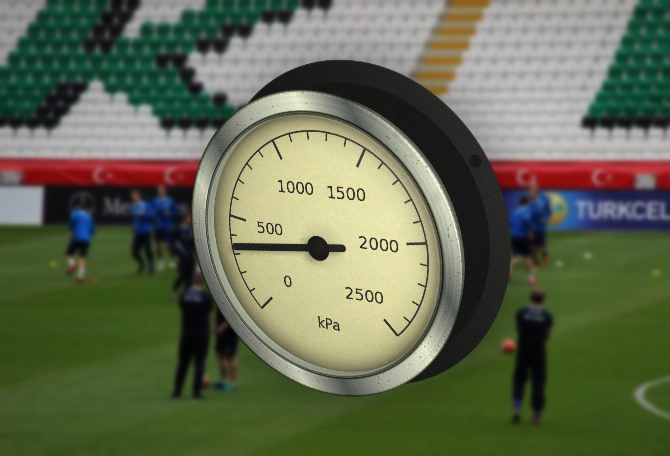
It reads kPa 350
